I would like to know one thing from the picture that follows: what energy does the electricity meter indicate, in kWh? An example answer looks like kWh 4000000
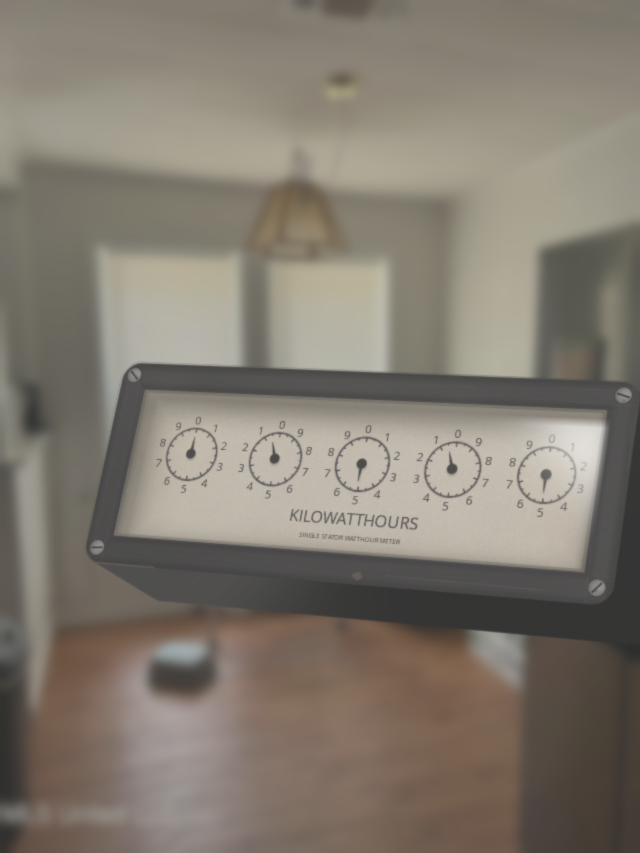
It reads kWh 505
